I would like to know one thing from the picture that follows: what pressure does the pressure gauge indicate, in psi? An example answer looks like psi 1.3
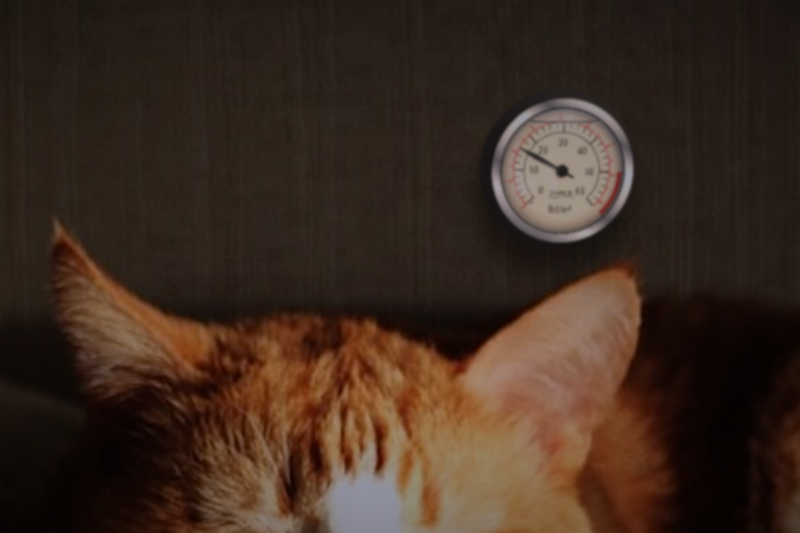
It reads psi 16
